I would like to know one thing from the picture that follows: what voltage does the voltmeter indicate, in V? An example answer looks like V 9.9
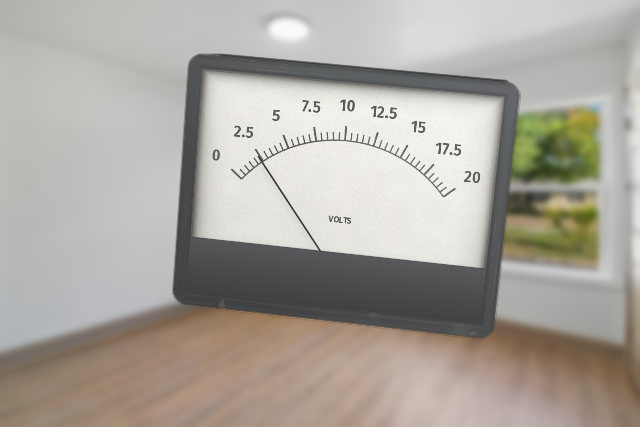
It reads V 2.5
